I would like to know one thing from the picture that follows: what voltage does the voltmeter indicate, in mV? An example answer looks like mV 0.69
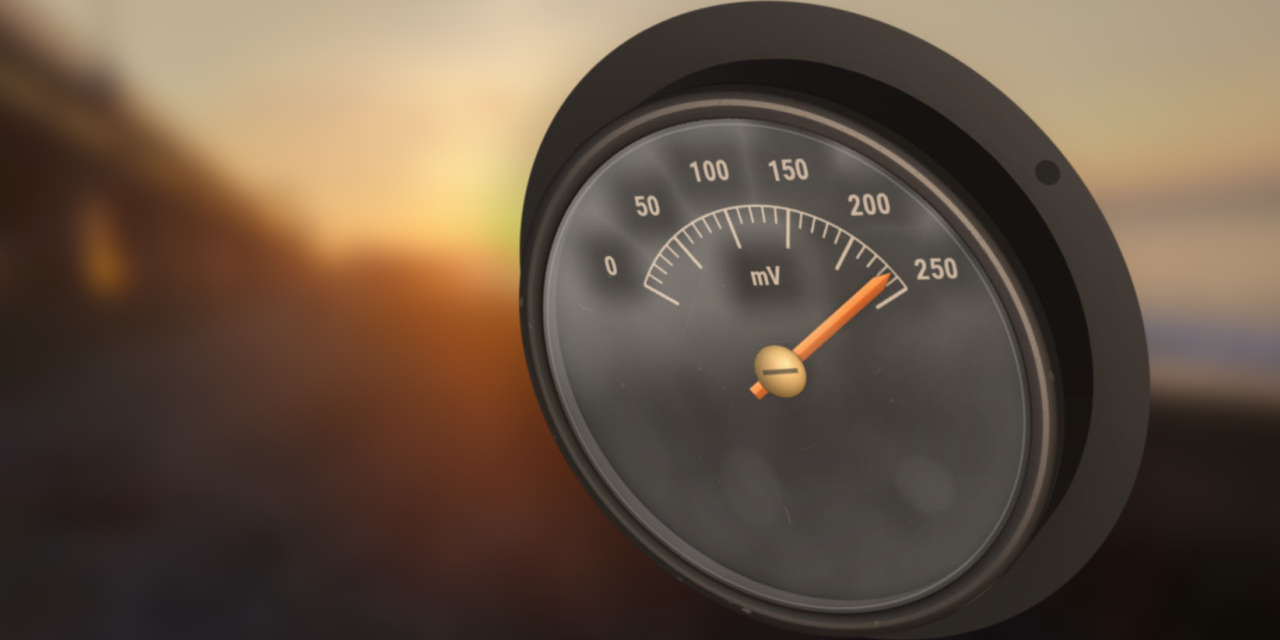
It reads mV 235
